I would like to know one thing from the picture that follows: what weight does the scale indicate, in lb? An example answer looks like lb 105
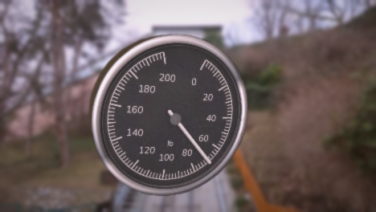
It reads lb 70
